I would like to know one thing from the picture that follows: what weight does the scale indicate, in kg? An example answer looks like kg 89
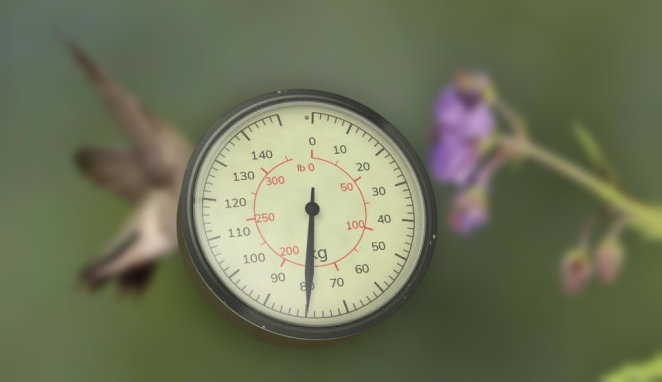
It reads kg 80
